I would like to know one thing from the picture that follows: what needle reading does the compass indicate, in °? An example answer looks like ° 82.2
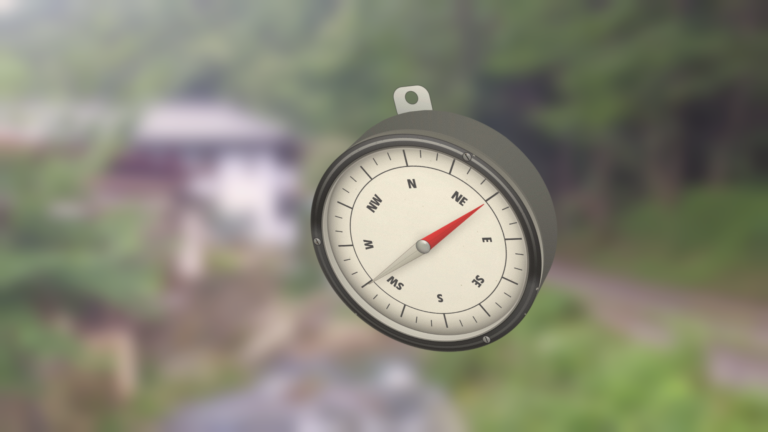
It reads ° 60
